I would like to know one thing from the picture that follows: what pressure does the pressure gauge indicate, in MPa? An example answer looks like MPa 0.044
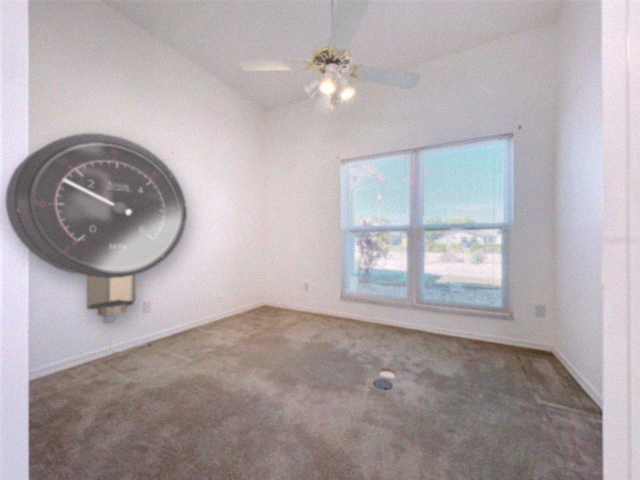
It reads MPa 1.6
